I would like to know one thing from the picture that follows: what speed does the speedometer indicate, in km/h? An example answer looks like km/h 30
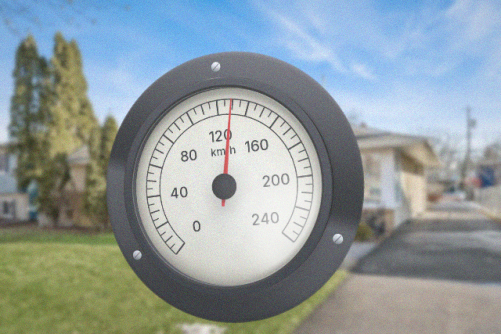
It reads km/h 130
